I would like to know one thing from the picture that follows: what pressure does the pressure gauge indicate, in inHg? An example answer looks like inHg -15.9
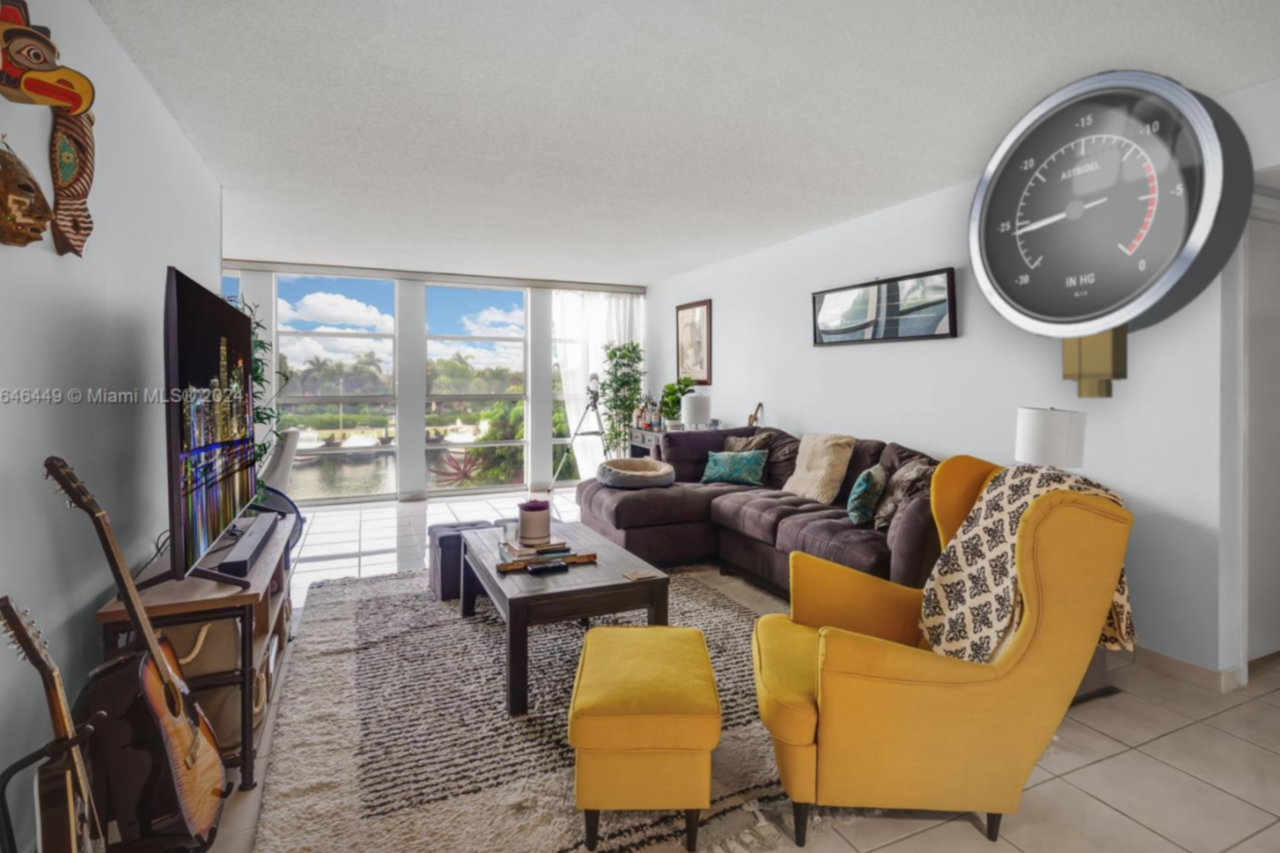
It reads inHg -26
